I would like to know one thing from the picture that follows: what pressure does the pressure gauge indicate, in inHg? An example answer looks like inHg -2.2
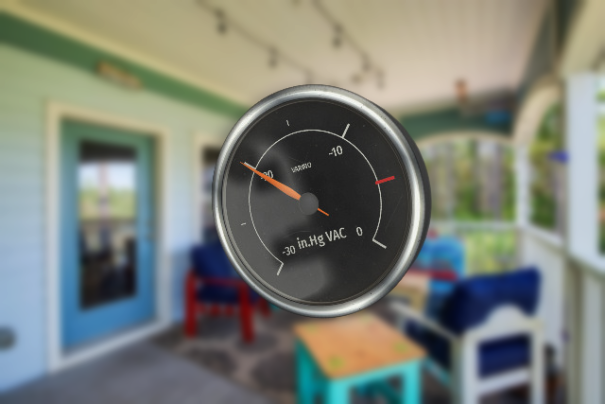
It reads inHg -20
